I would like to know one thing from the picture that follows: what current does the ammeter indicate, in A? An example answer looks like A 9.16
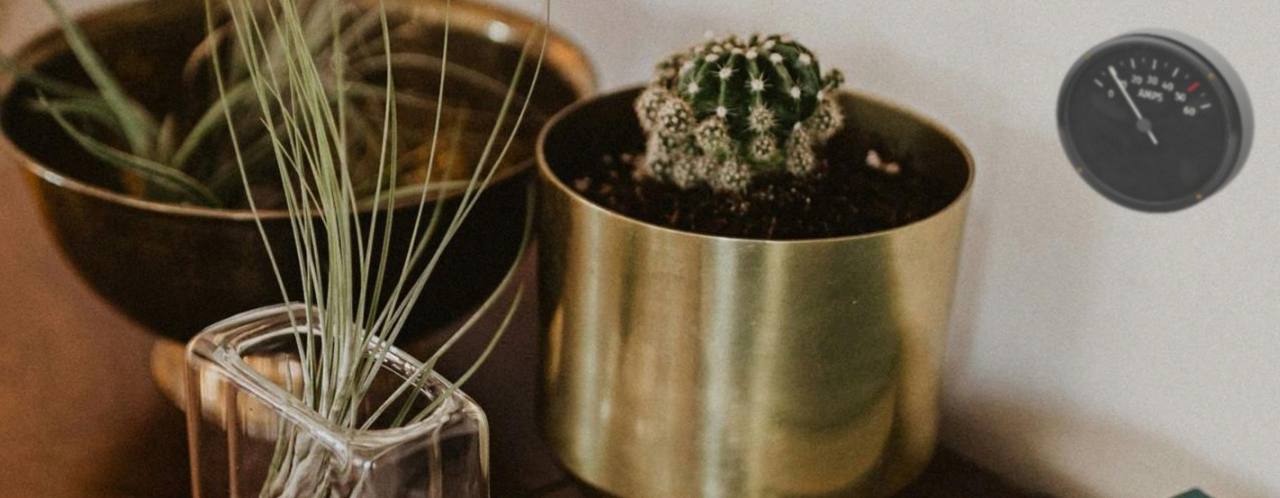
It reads A 10
